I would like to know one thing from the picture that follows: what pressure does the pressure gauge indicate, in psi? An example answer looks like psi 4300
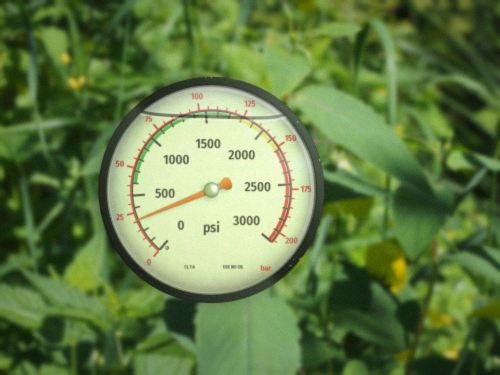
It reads psi 300
